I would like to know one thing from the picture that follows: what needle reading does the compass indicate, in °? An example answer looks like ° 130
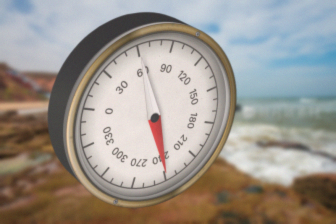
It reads ° 240
